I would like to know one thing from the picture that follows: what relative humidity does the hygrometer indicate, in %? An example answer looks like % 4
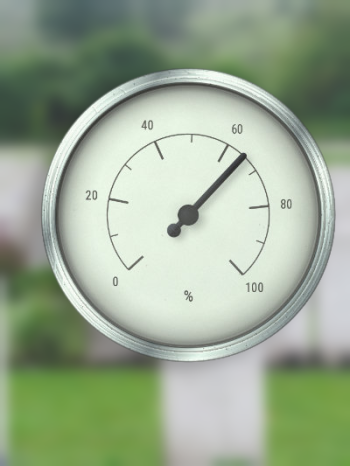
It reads % 65
